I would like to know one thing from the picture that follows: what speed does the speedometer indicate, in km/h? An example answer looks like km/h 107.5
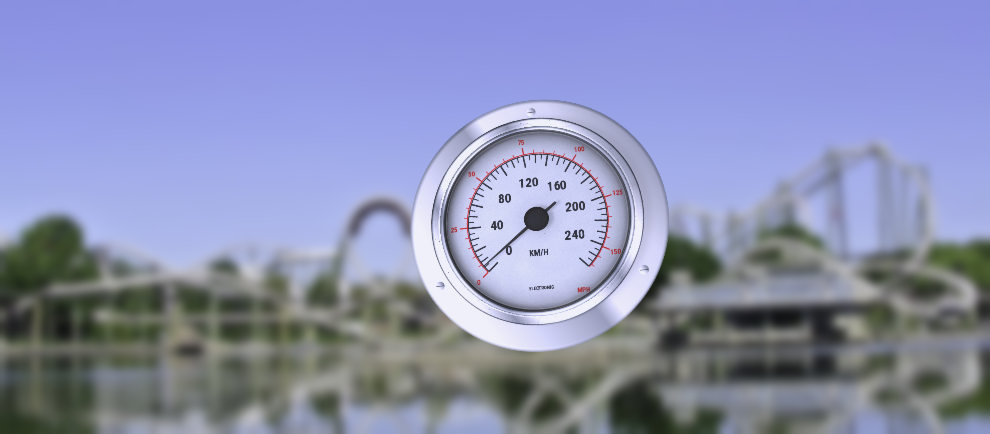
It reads km/h 5
